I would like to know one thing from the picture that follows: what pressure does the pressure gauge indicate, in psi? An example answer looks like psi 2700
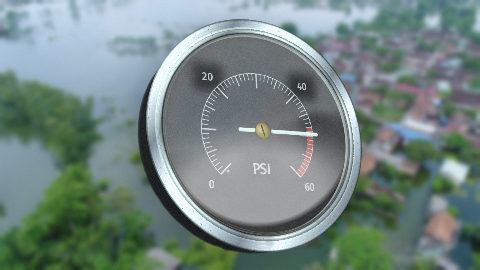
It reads psi 50
